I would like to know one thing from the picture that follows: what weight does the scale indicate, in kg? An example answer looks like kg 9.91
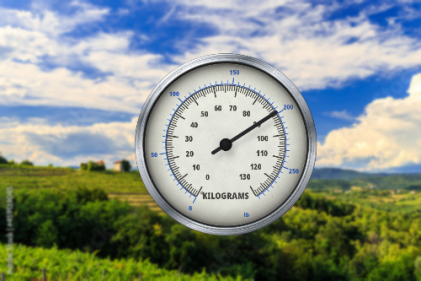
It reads kg 90
